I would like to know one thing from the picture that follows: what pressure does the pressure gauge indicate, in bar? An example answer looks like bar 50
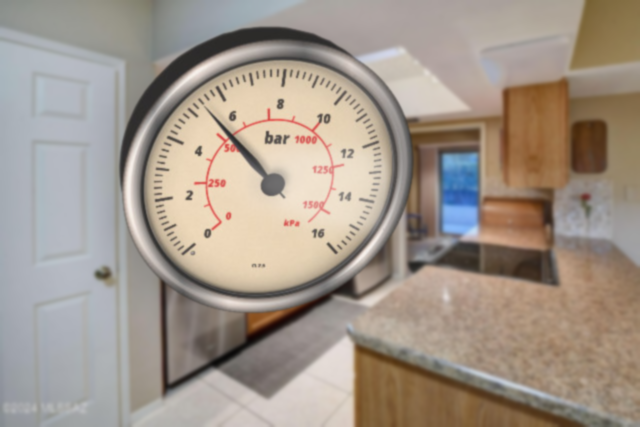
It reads bar 5.4
